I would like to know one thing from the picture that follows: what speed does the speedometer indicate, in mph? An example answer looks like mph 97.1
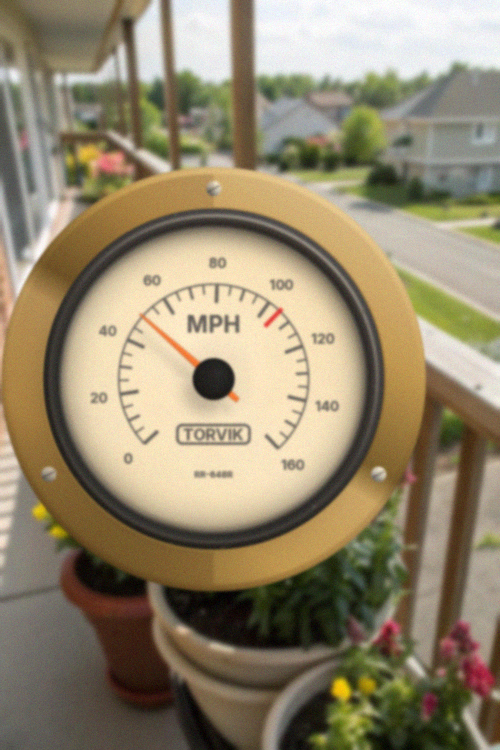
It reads mph 50
